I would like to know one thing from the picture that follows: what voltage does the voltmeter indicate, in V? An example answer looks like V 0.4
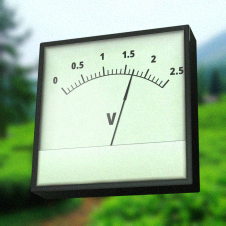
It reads V 1.7
